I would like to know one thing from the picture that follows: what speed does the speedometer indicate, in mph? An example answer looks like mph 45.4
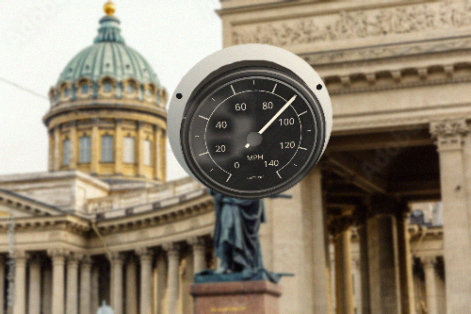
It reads mph 90
